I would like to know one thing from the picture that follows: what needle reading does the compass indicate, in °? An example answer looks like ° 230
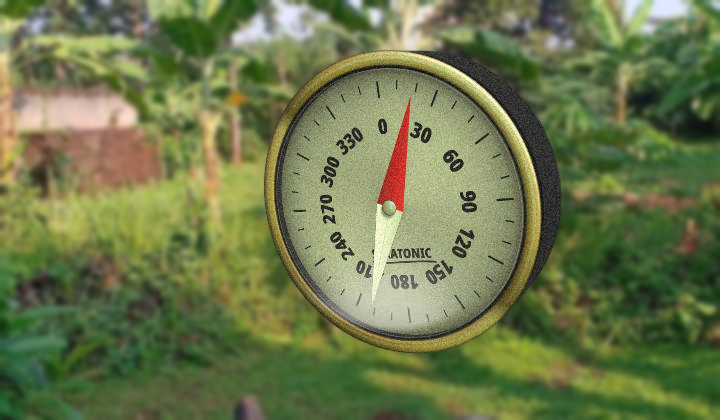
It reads ° 20
